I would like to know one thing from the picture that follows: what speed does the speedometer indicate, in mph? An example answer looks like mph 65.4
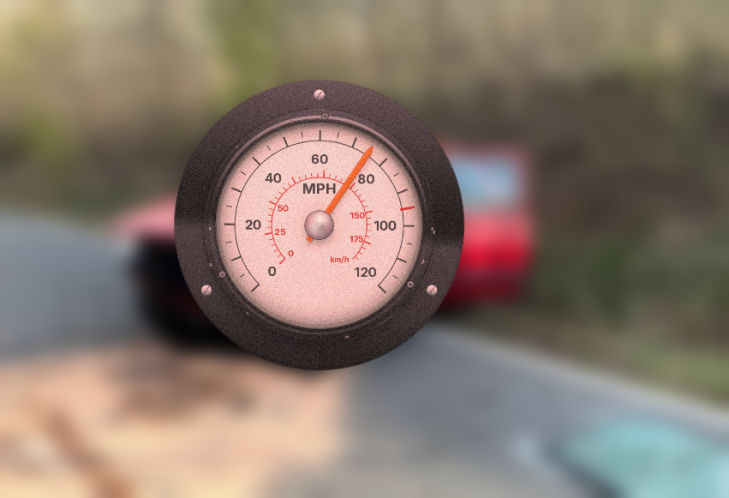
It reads mph 75
